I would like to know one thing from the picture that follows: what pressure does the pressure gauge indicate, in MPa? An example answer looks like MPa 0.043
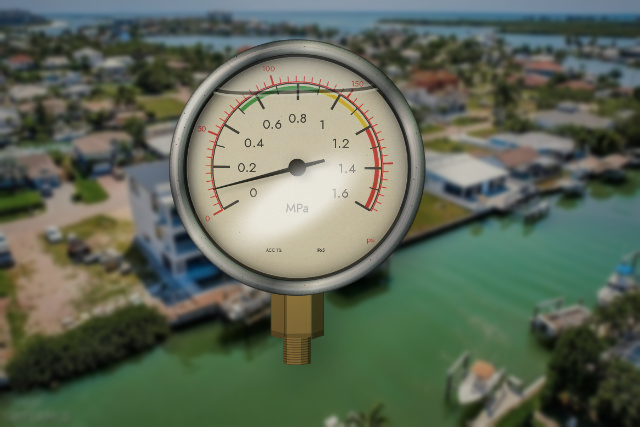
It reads MPa 0.1
